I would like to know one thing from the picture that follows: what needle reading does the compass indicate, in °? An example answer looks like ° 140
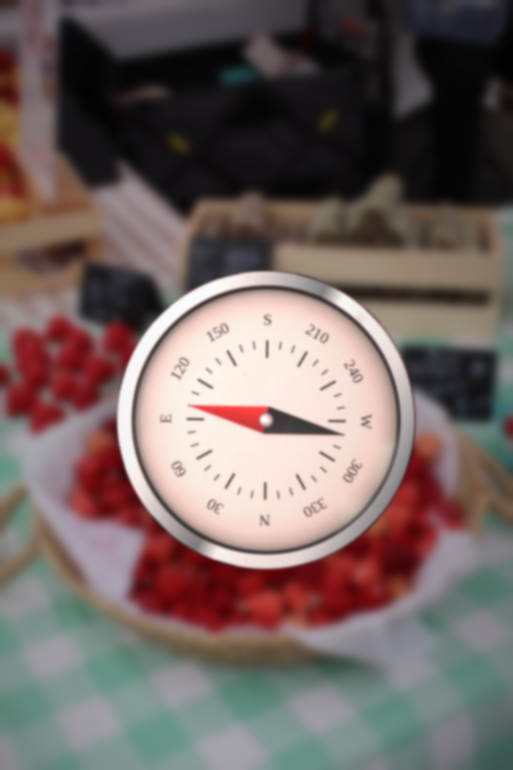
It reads ° 100
